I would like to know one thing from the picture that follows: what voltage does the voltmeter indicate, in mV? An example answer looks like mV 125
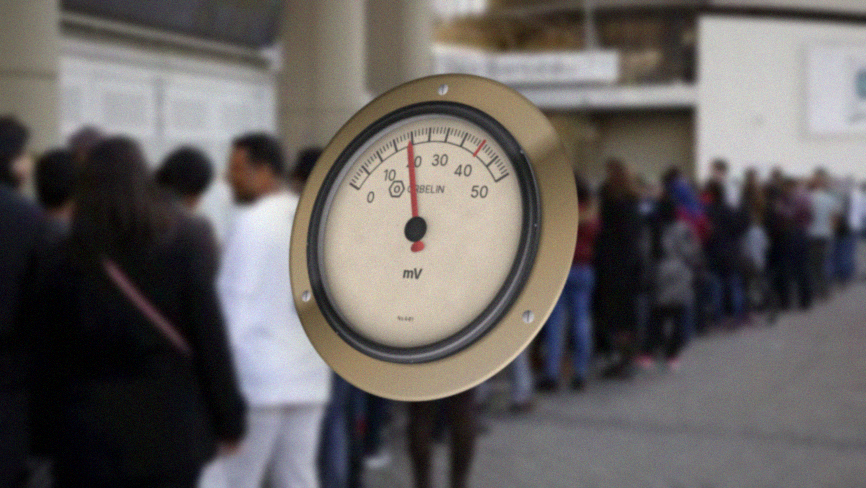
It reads mV 20
